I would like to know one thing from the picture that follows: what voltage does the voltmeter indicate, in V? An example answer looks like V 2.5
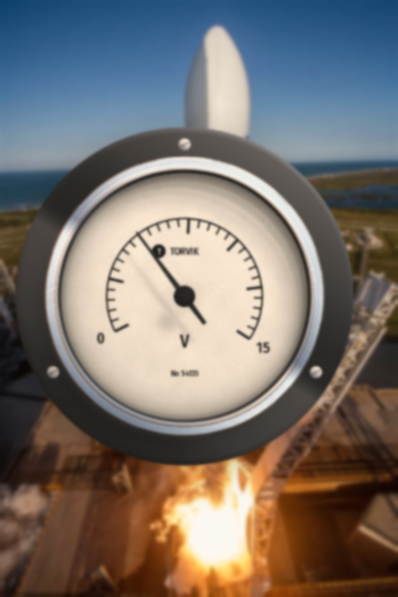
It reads V 5
